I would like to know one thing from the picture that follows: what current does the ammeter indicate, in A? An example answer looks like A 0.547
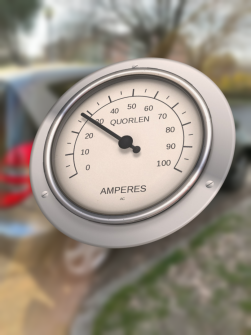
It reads A 27.5
